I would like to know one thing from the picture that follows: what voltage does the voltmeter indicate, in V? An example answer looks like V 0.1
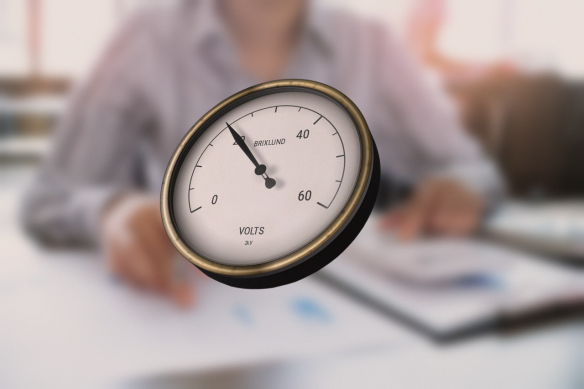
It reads V 20
